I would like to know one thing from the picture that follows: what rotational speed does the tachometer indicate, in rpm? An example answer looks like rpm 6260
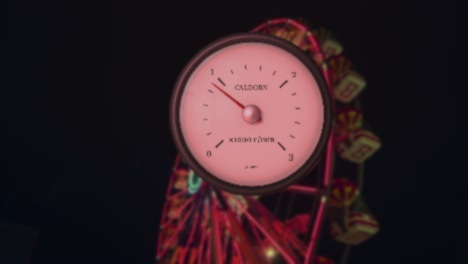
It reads rpm 900
